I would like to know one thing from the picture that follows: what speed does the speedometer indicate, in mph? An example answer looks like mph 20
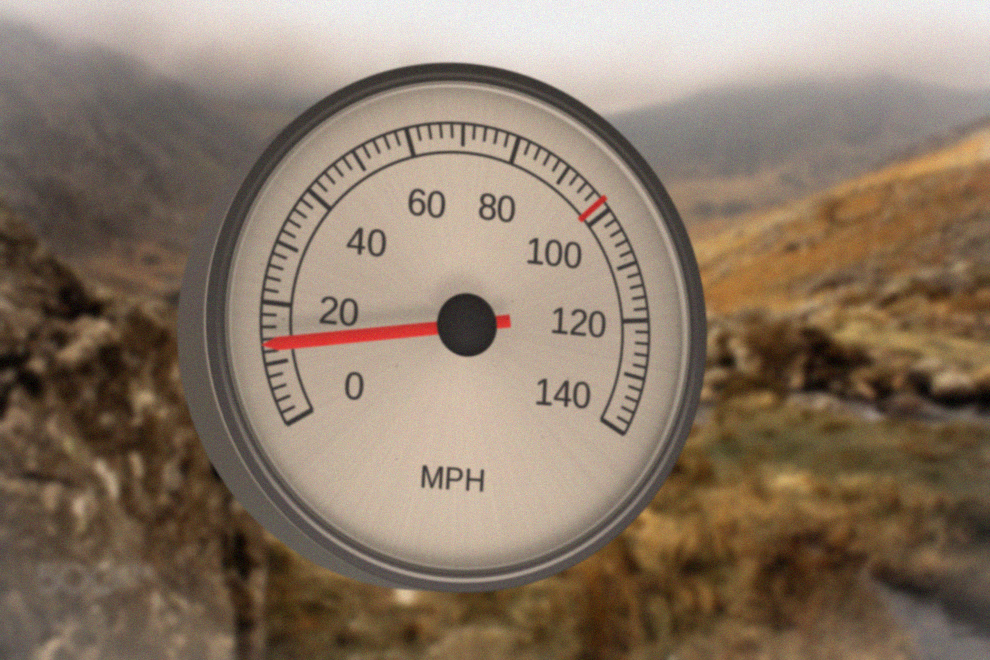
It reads mph 13
